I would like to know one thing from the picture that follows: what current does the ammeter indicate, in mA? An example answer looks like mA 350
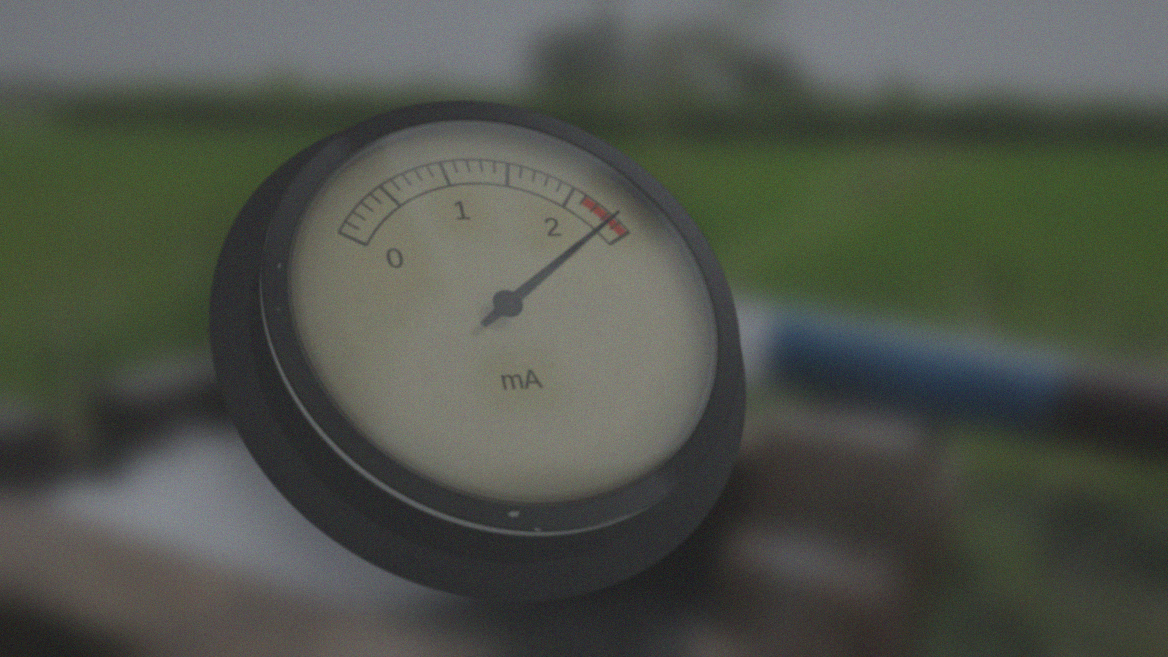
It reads mA 2.35
